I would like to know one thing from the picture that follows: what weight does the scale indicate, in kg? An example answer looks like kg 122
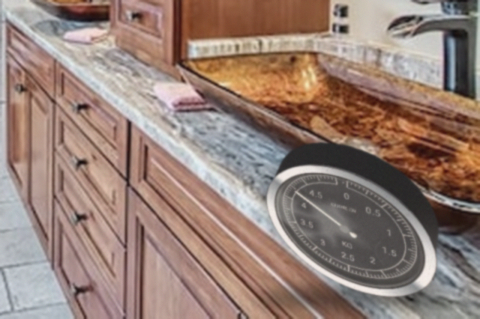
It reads kg 4.25
